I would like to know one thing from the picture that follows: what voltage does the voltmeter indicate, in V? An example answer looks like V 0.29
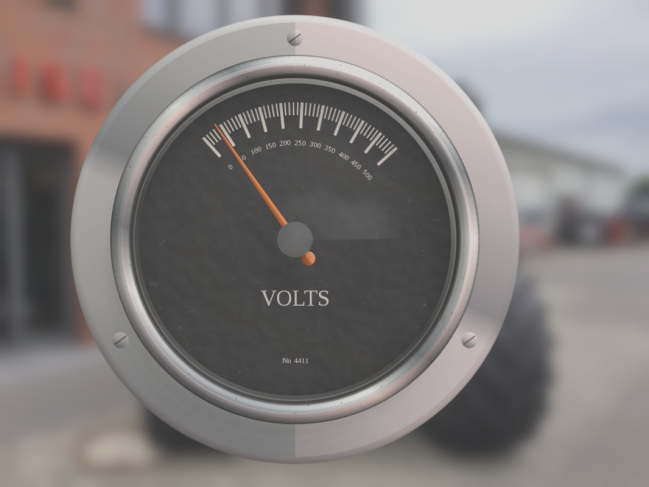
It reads V 40
